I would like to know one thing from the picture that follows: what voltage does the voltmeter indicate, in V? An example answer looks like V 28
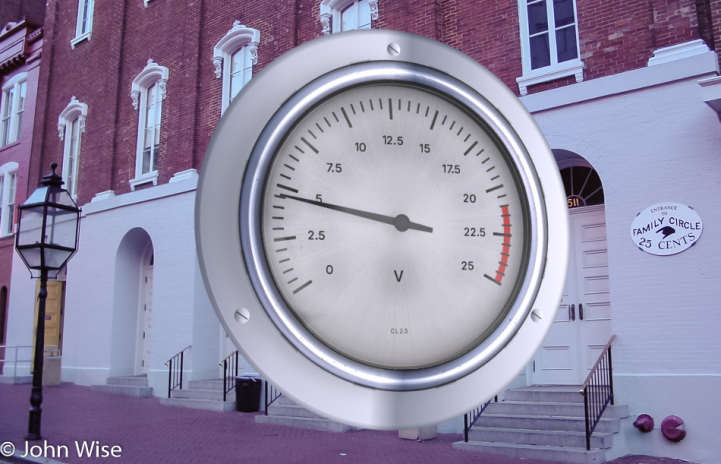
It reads V 4.5
